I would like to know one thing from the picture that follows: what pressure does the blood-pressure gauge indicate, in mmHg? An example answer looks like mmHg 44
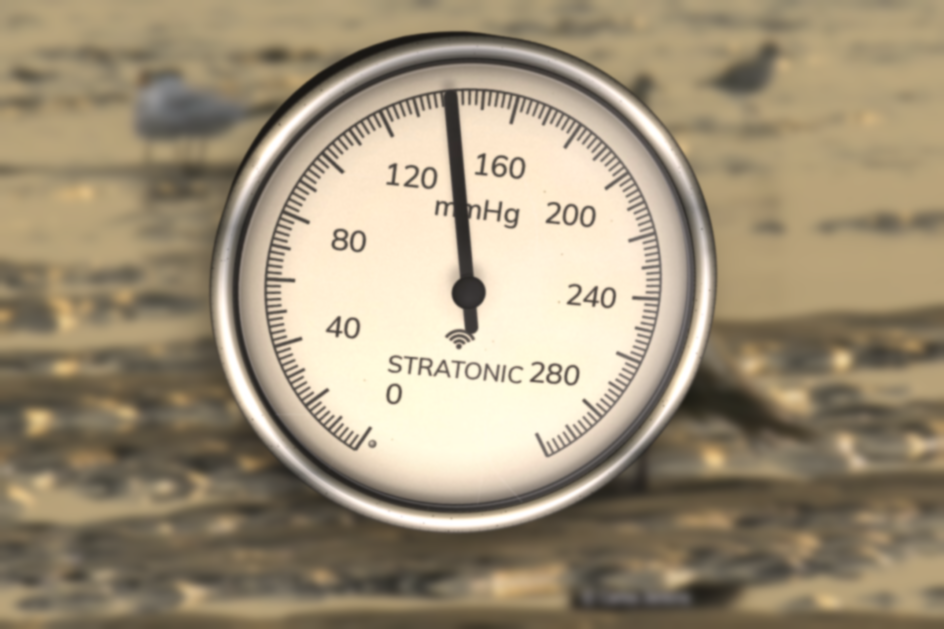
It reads mmHg 140
